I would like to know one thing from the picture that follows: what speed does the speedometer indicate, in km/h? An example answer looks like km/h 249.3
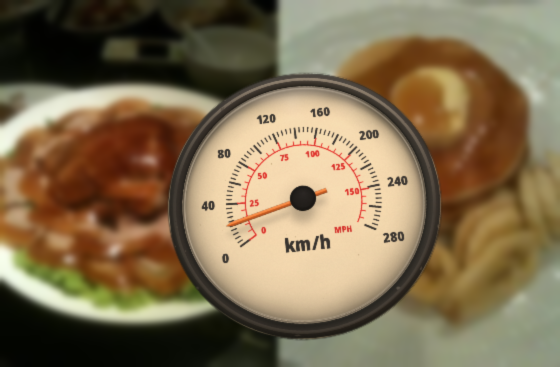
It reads km/h 20
